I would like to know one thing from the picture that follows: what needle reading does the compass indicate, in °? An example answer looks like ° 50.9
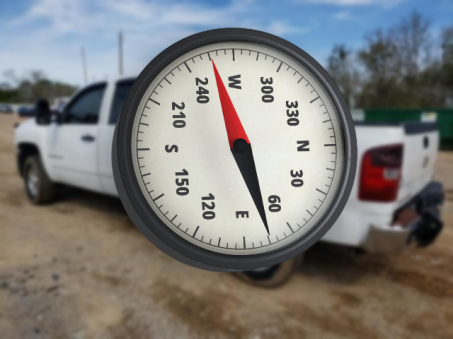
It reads ° 255
